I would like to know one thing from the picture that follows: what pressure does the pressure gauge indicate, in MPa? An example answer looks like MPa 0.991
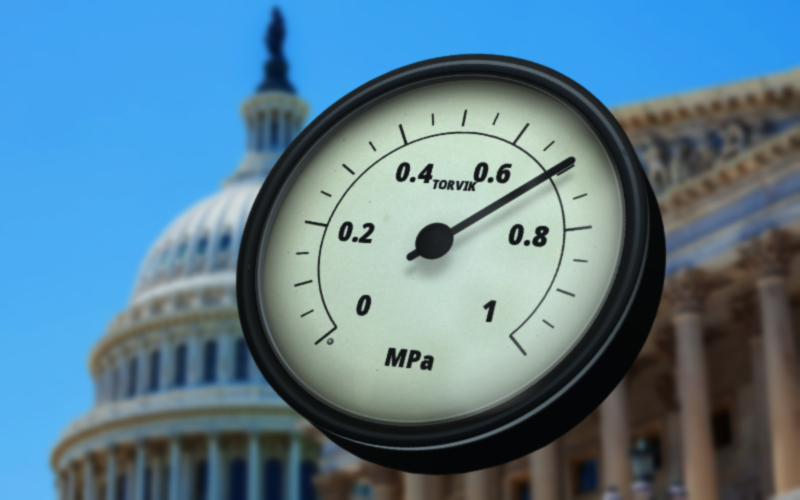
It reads MPa 0.7
